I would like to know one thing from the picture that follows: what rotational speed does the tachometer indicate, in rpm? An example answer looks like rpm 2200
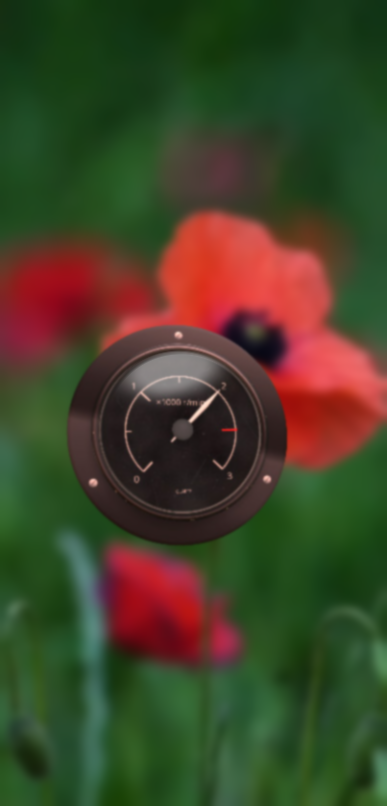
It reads rpm 2000
